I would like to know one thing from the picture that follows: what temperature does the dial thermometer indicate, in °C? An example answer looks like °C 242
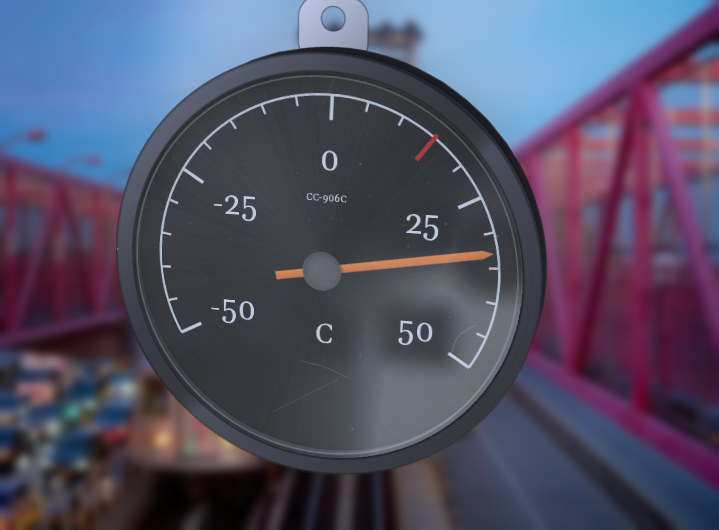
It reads °C 32.5
